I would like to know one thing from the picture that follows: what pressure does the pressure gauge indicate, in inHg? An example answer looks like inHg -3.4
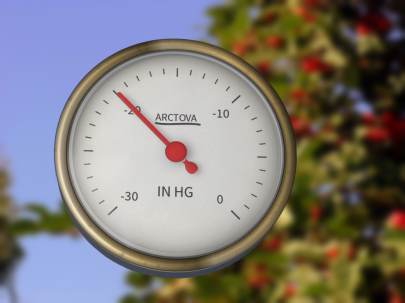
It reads inHg -20
